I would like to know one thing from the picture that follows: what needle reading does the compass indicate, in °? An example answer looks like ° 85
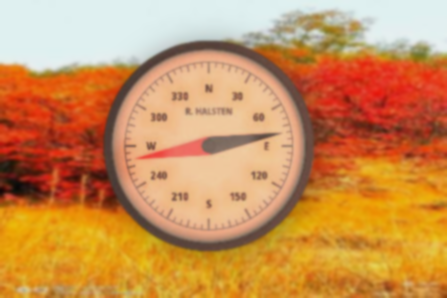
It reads ° 260
